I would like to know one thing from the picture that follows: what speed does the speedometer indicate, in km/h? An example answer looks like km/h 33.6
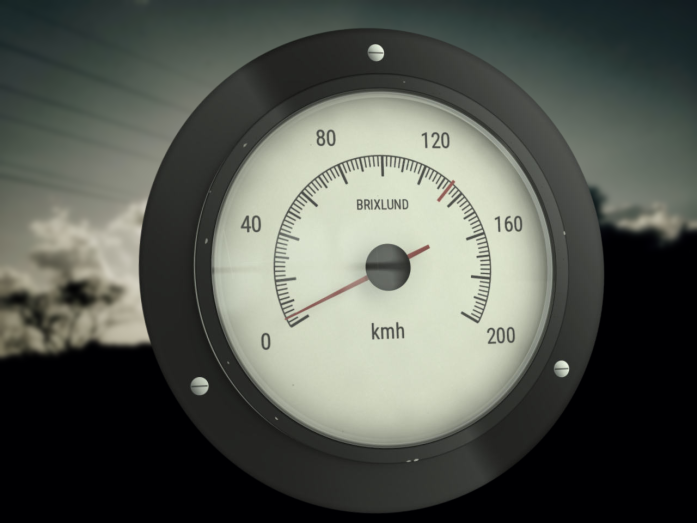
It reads km/h 4
